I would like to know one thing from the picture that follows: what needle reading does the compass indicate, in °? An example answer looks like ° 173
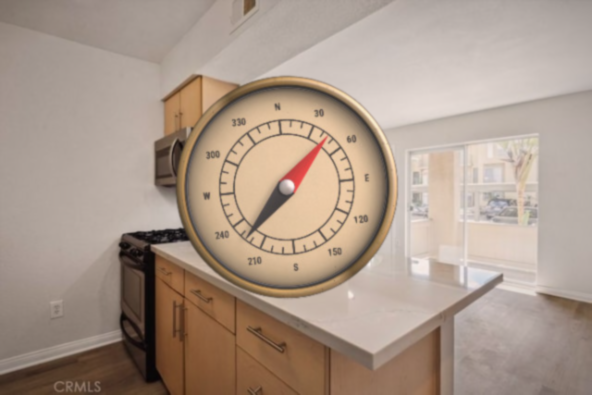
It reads ° 45
